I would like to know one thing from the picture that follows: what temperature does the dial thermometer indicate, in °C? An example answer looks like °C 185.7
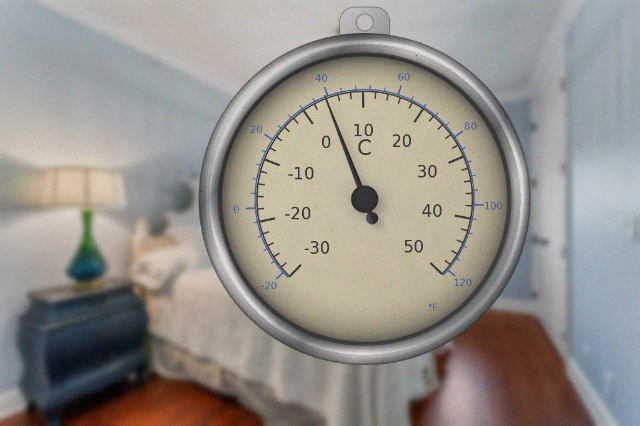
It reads °C 4
